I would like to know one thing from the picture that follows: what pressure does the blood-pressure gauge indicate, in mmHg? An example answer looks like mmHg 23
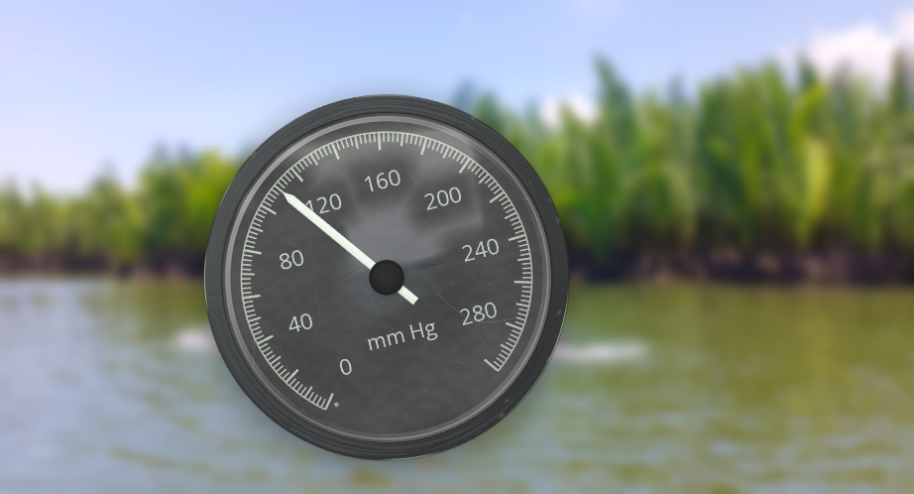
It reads mmHg 110
